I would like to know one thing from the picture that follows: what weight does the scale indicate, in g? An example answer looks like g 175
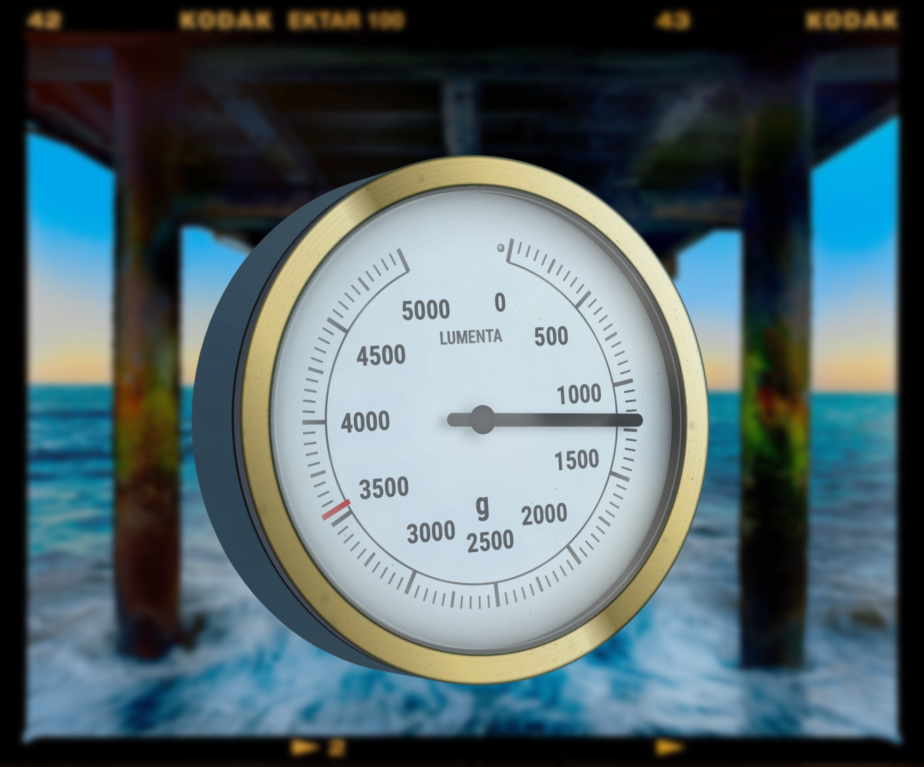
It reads g 1200
